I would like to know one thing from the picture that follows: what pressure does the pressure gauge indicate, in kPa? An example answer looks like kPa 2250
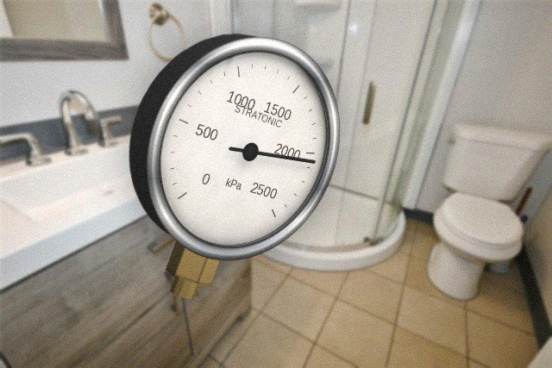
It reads kPa 2050
